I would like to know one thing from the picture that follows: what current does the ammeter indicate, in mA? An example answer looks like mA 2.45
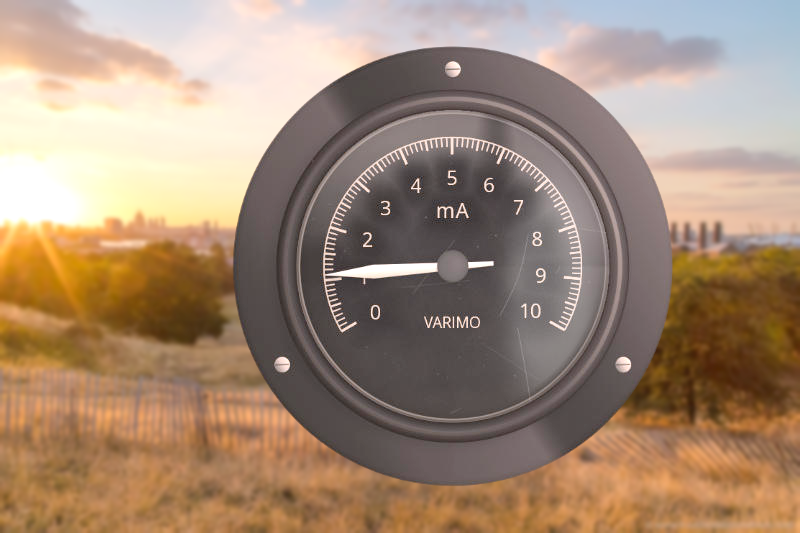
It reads mA 1.1
